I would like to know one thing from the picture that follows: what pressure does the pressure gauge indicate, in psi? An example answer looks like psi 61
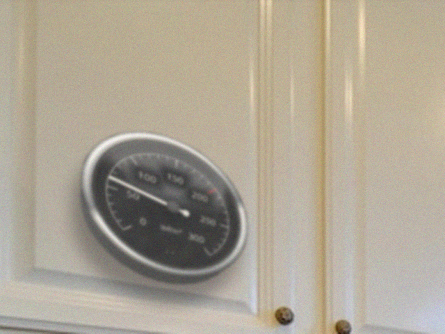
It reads psi 60
